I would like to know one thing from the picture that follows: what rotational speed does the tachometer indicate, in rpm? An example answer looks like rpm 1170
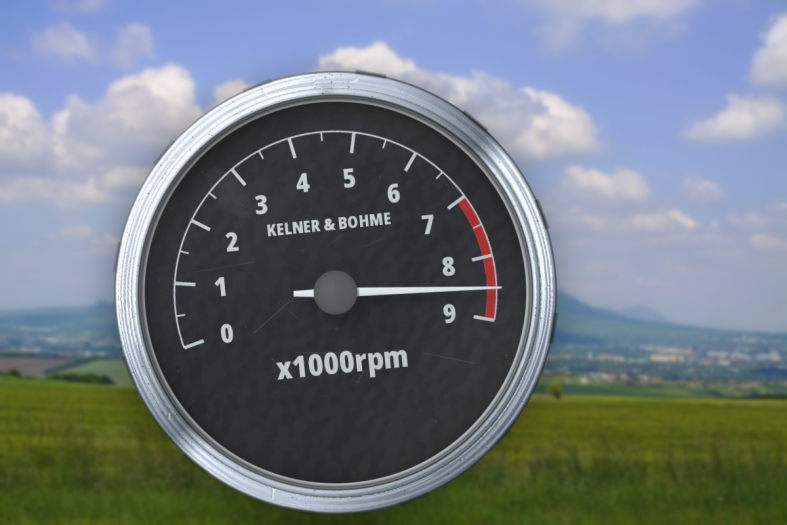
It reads rpm 8500
